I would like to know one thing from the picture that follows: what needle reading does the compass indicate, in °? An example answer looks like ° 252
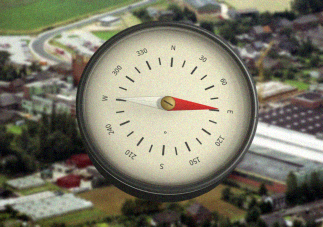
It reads ° 90
